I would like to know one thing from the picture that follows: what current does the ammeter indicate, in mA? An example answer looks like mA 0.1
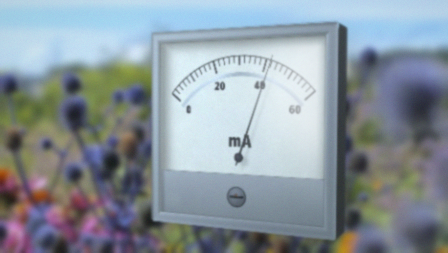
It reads mA 42
